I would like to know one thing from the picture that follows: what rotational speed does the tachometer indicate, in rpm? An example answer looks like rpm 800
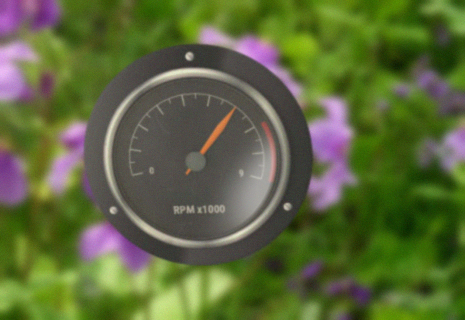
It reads rpm 6000
